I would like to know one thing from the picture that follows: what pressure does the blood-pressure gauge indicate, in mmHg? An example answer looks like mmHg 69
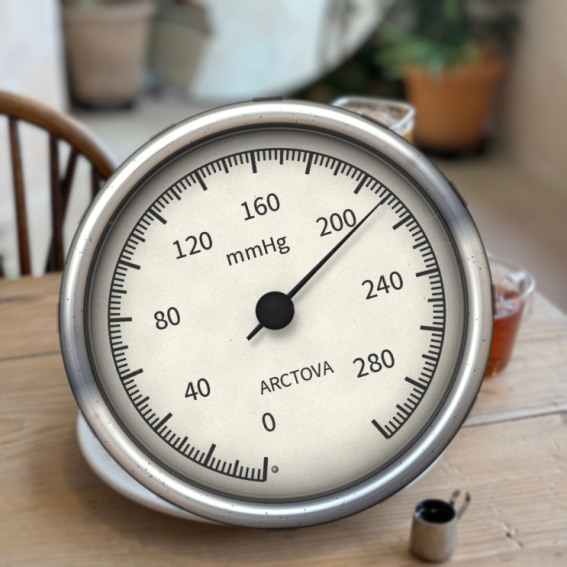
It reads mmHg 210
